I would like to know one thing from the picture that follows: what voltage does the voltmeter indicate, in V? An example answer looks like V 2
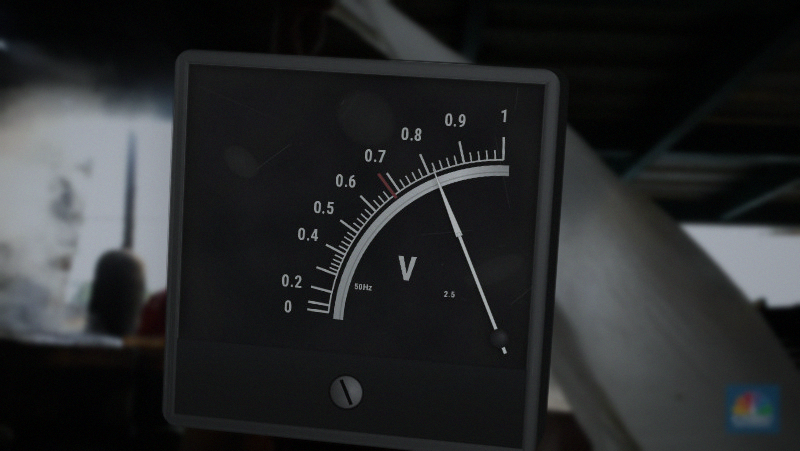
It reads V 0.82
